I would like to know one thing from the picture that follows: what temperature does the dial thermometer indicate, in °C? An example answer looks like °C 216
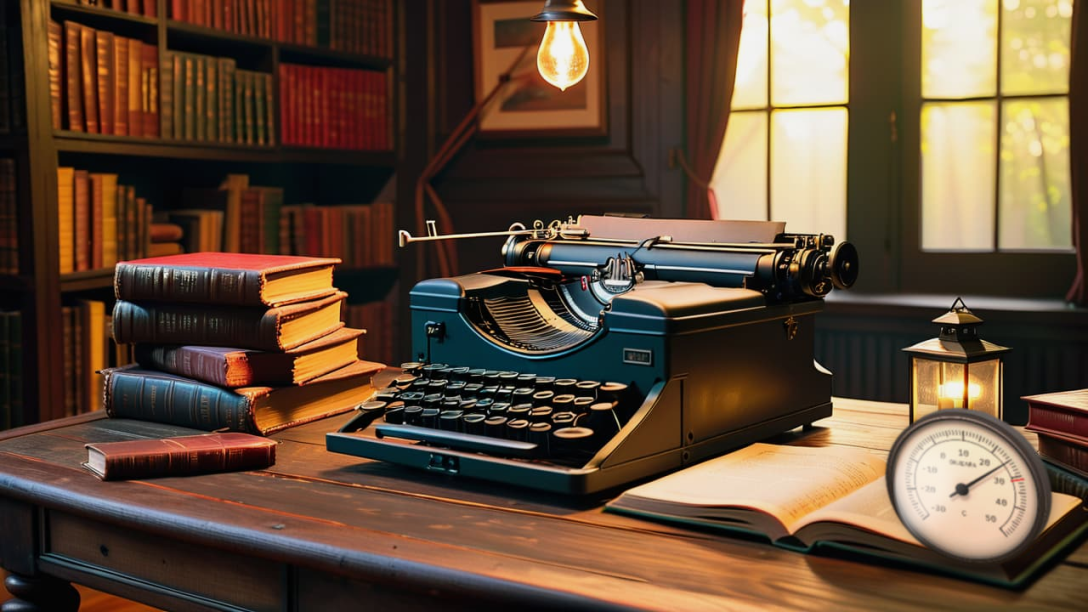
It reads °C 25
